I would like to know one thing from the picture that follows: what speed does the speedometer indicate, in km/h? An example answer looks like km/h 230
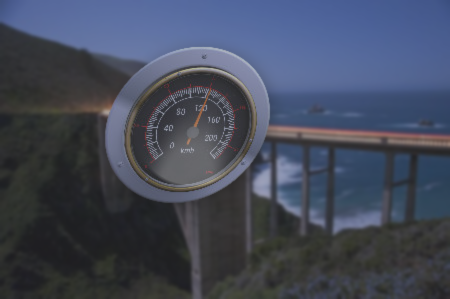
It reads km/h 120
